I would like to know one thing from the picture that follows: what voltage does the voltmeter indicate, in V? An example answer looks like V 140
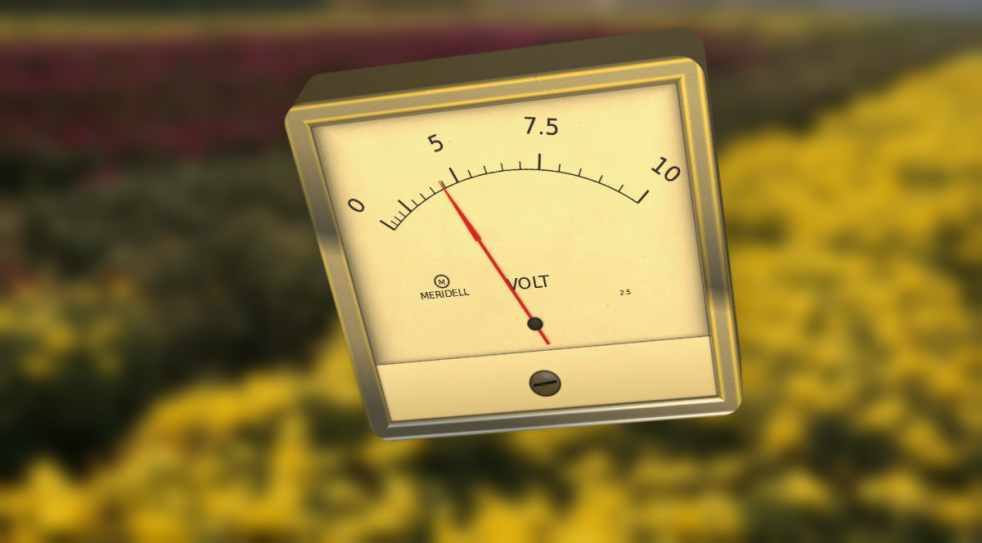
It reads V 4.5
